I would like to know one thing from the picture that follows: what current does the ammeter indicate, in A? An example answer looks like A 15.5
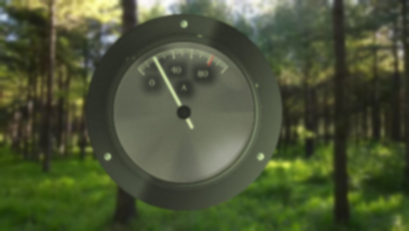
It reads A 20
